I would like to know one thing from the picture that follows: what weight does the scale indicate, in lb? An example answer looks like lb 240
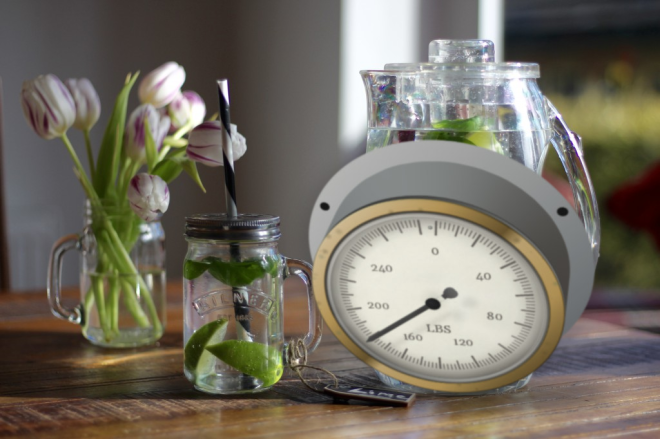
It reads lb 180
